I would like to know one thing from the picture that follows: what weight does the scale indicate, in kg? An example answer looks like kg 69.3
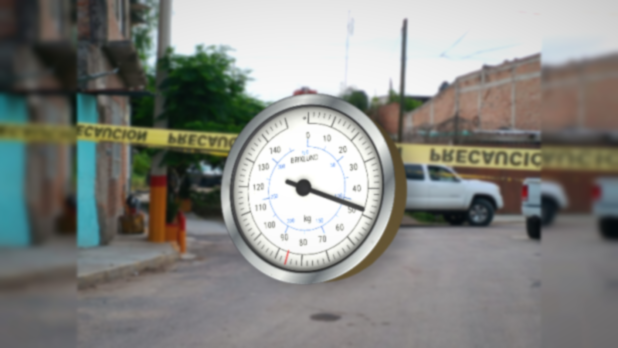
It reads kg 48
